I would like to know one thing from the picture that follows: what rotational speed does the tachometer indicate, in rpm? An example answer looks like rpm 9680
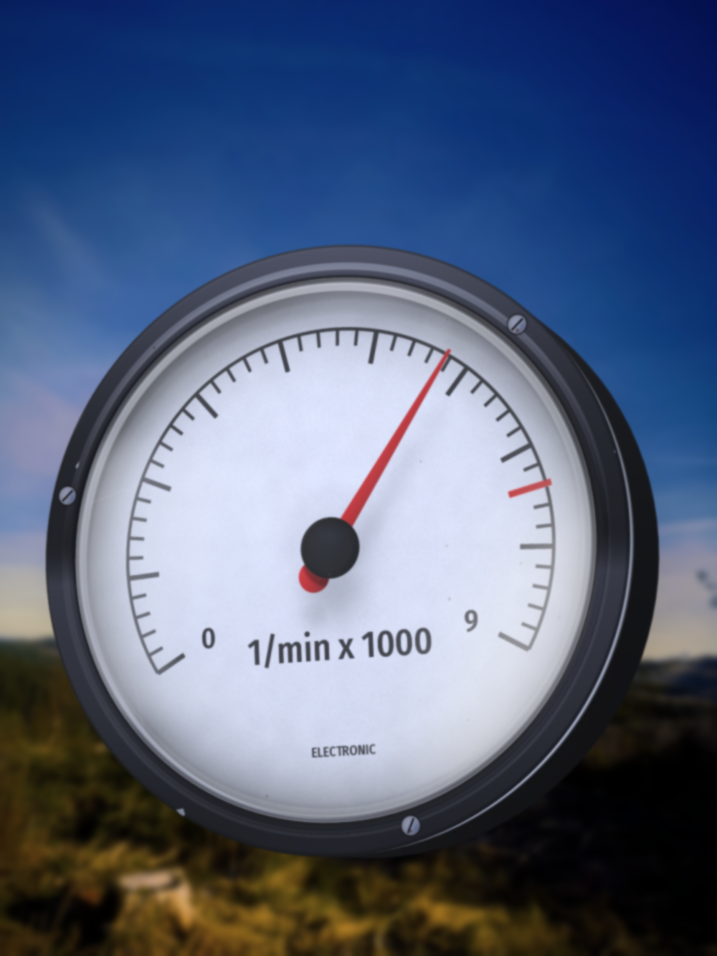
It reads rpm 5800
